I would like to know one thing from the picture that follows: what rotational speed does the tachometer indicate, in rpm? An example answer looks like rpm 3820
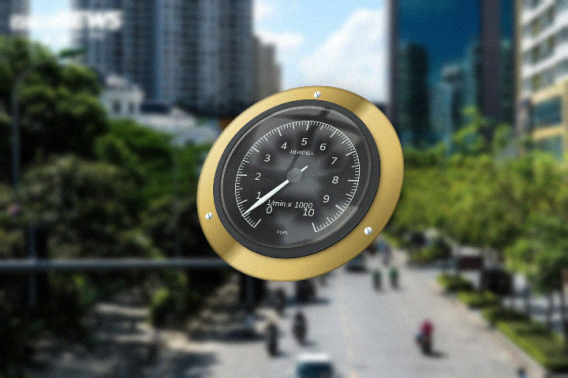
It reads rpm 500
